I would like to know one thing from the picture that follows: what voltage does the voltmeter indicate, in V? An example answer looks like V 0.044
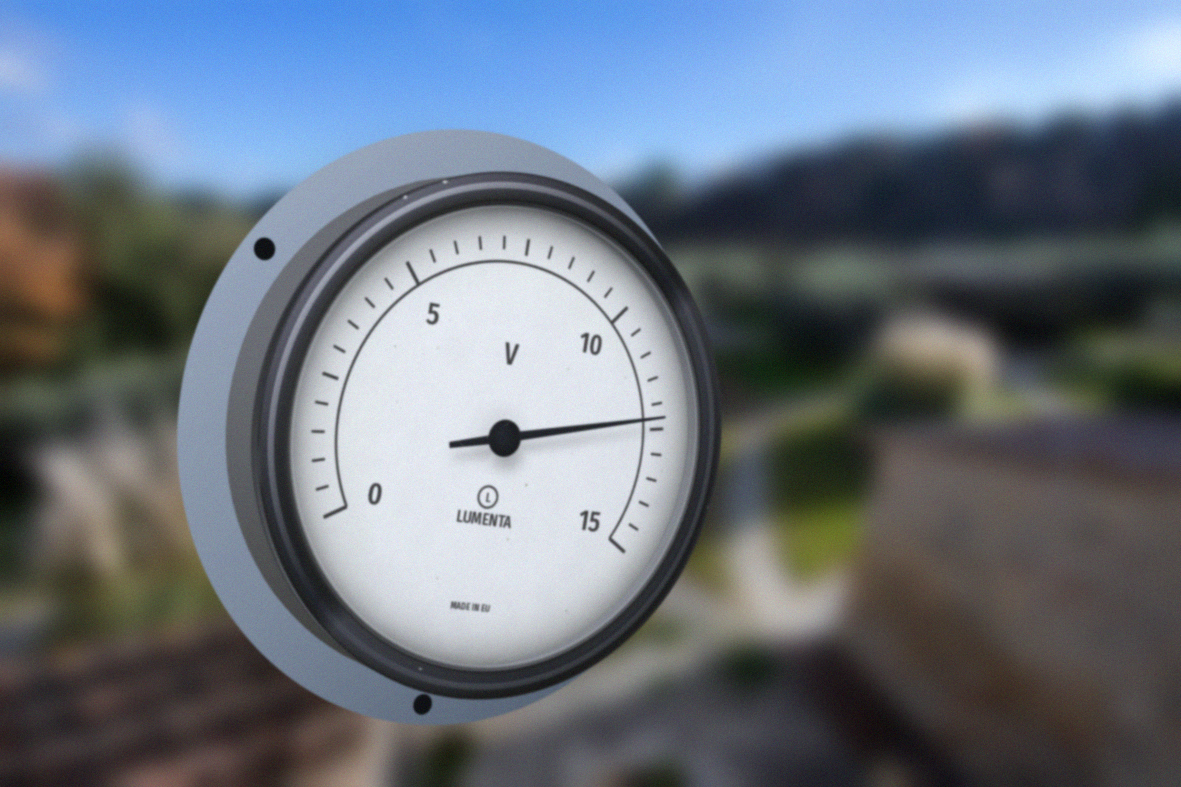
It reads V 12.25
